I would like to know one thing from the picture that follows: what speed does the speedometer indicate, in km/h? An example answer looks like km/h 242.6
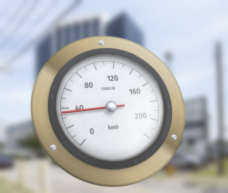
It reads km/h 35
